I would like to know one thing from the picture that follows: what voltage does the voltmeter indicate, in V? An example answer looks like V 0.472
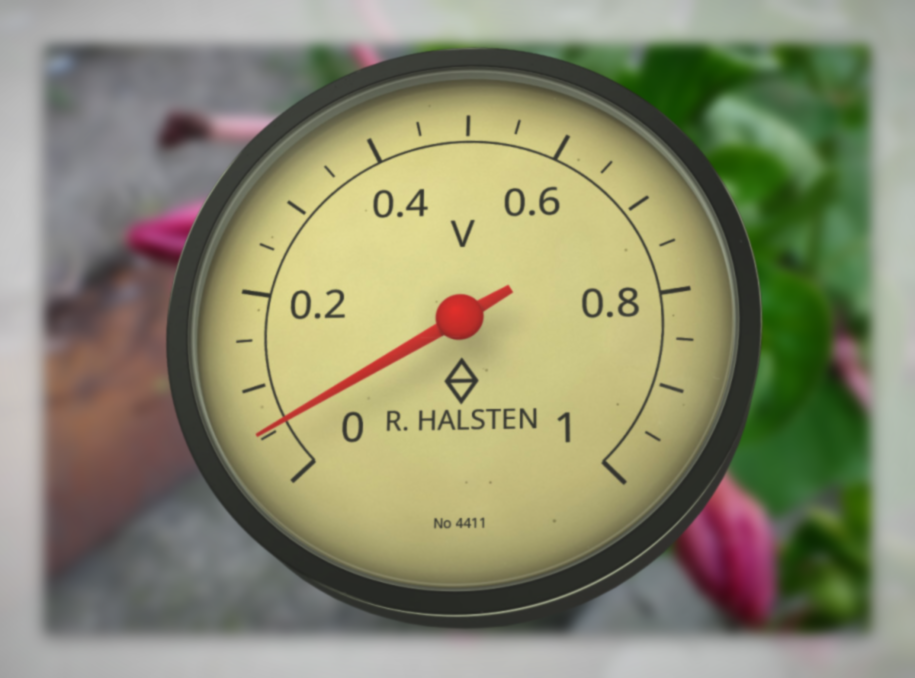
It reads V 0.05
